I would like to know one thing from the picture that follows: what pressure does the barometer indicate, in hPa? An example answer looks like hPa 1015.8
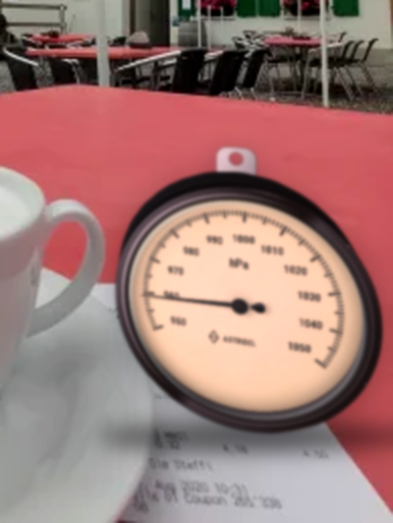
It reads hPa 960
